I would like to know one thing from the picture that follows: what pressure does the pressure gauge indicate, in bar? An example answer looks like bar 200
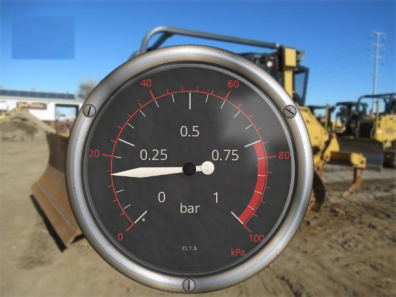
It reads bar 0.15
